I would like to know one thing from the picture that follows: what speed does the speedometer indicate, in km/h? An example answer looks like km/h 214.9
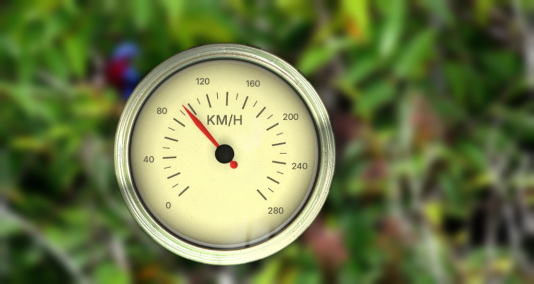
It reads km/h 95
